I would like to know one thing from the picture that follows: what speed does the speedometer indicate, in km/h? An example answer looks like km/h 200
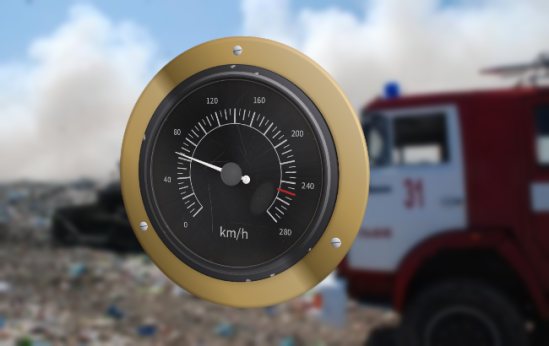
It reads km/h 65
